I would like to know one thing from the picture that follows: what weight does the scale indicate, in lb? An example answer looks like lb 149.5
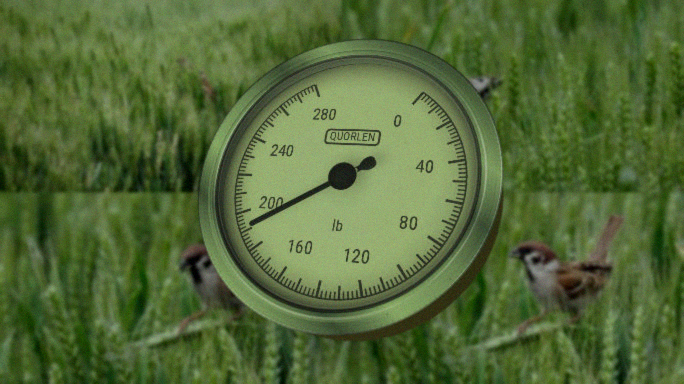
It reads lb 190
